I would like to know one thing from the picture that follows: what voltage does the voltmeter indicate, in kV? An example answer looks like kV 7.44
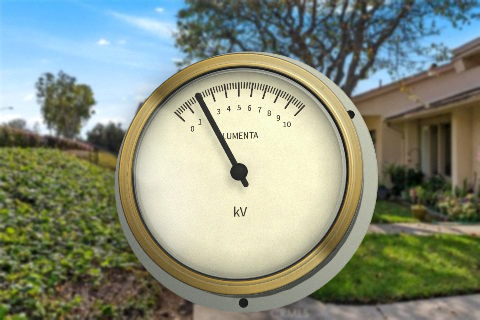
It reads kV 2
